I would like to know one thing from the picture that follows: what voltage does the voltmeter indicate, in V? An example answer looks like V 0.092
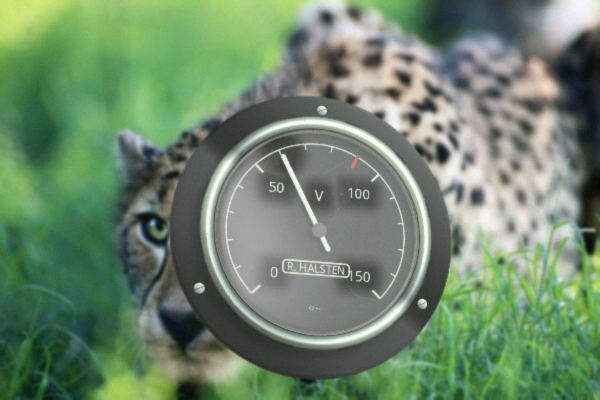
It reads V 60
